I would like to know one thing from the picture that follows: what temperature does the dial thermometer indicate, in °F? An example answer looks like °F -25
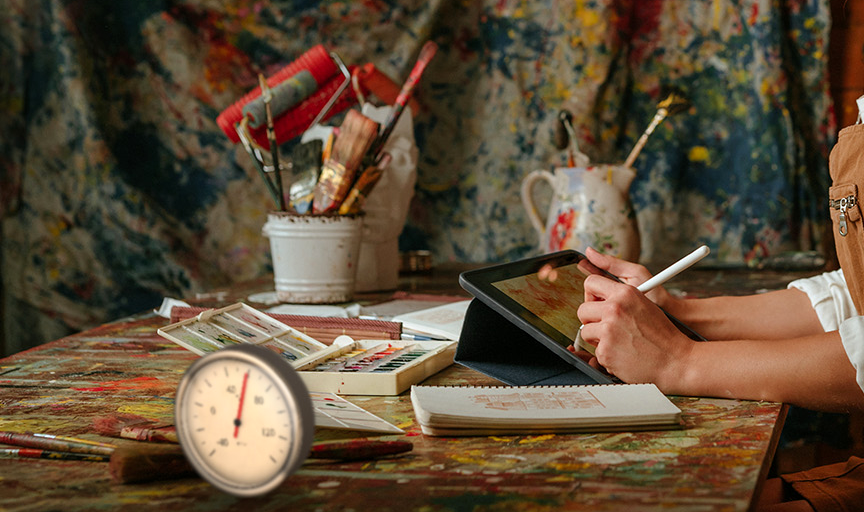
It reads °F 60
